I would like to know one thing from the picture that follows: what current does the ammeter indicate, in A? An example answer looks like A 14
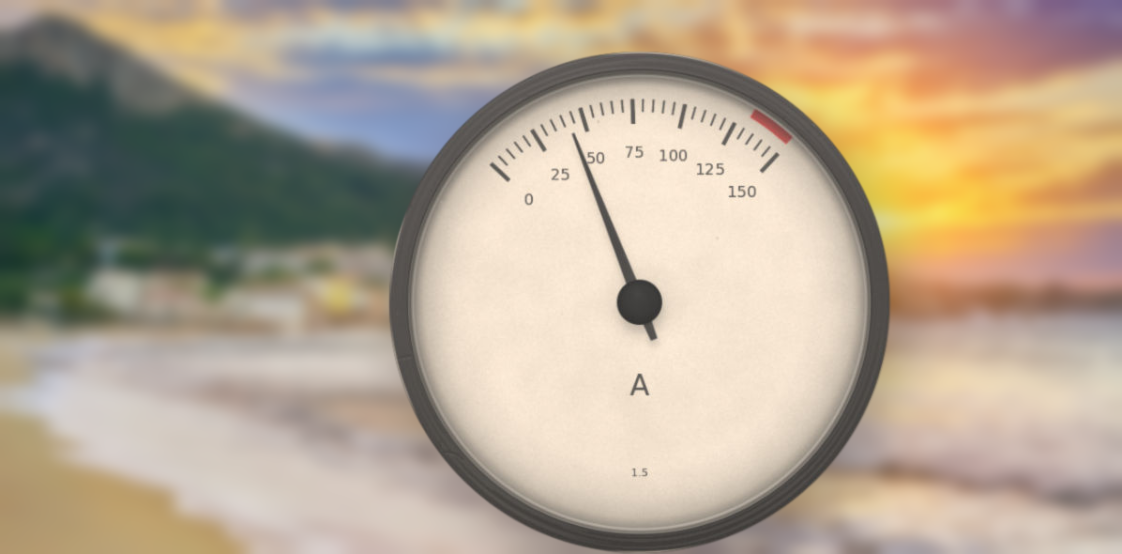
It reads A 42.5
